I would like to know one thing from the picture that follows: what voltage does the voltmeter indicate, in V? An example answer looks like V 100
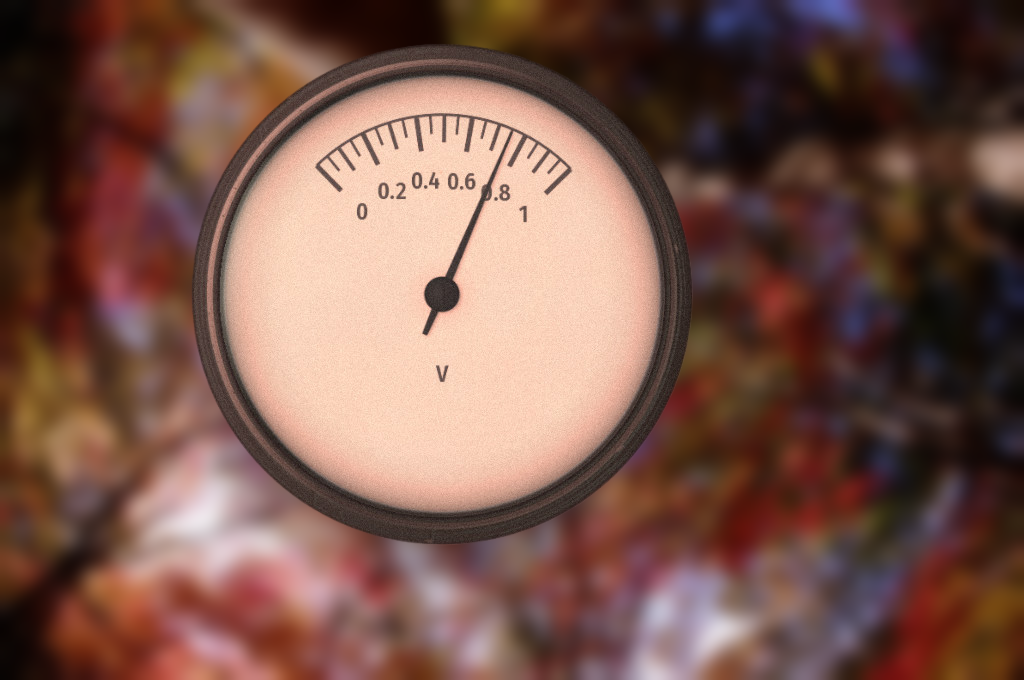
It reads V 0.75
